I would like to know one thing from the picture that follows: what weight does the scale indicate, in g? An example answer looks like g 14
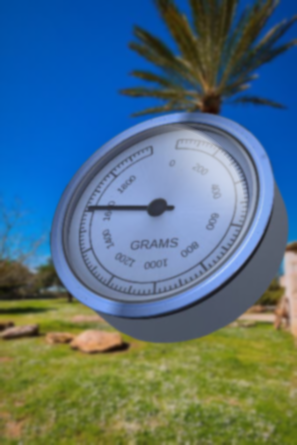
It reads g 1600
